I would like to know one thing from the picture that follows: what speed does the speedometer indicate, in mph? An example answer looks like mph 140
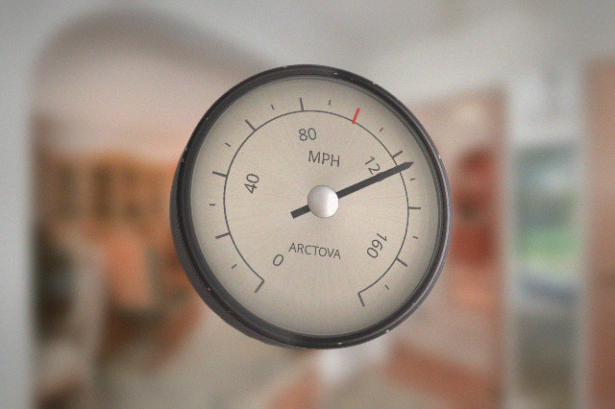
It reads mph 125
